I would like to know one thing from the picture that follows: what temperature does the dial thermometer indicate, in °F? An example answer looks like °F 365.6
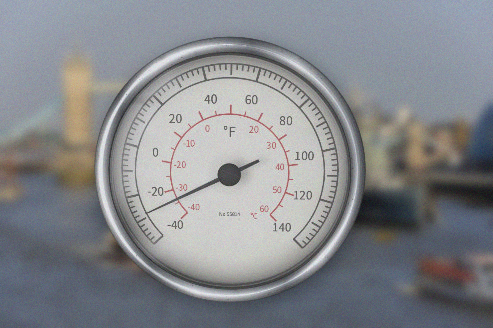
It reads °F -28
